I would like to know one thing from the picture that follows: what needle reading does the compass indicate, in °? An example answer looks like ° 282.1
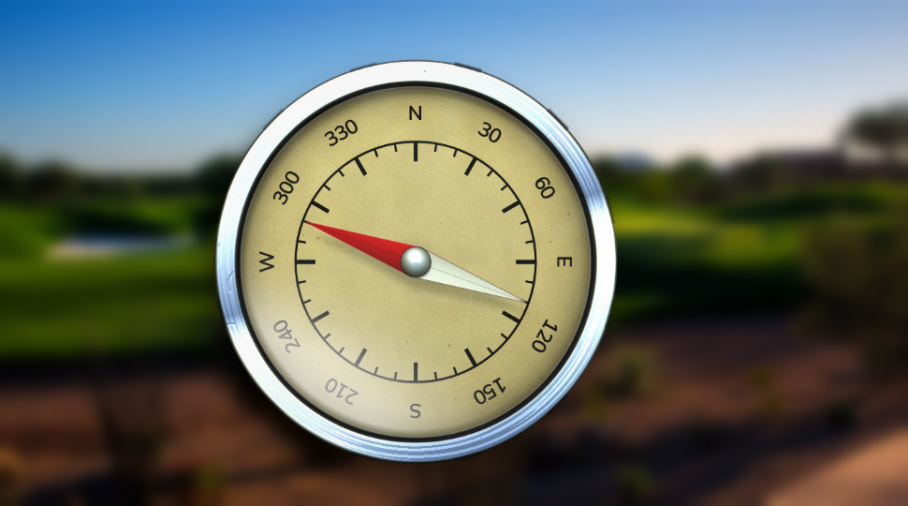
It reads ° 290
